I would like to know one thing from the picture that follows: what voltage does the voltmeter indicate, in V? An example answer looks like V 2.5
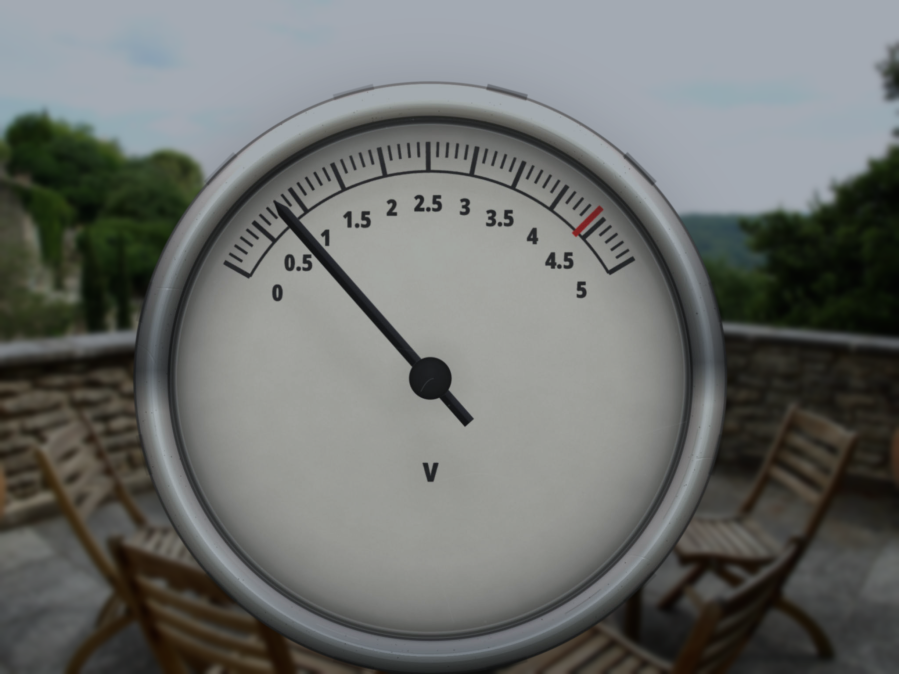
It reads V 0.8
